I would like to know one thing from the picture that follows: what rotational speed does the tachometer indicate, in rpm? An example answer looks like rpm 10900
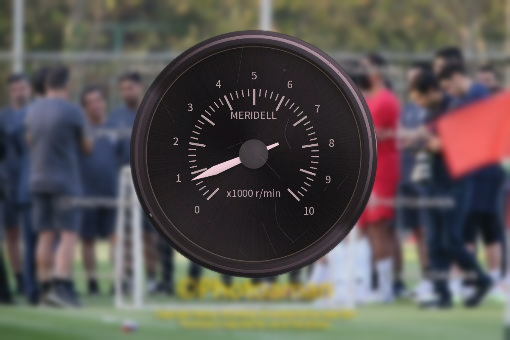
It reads rpm 800
